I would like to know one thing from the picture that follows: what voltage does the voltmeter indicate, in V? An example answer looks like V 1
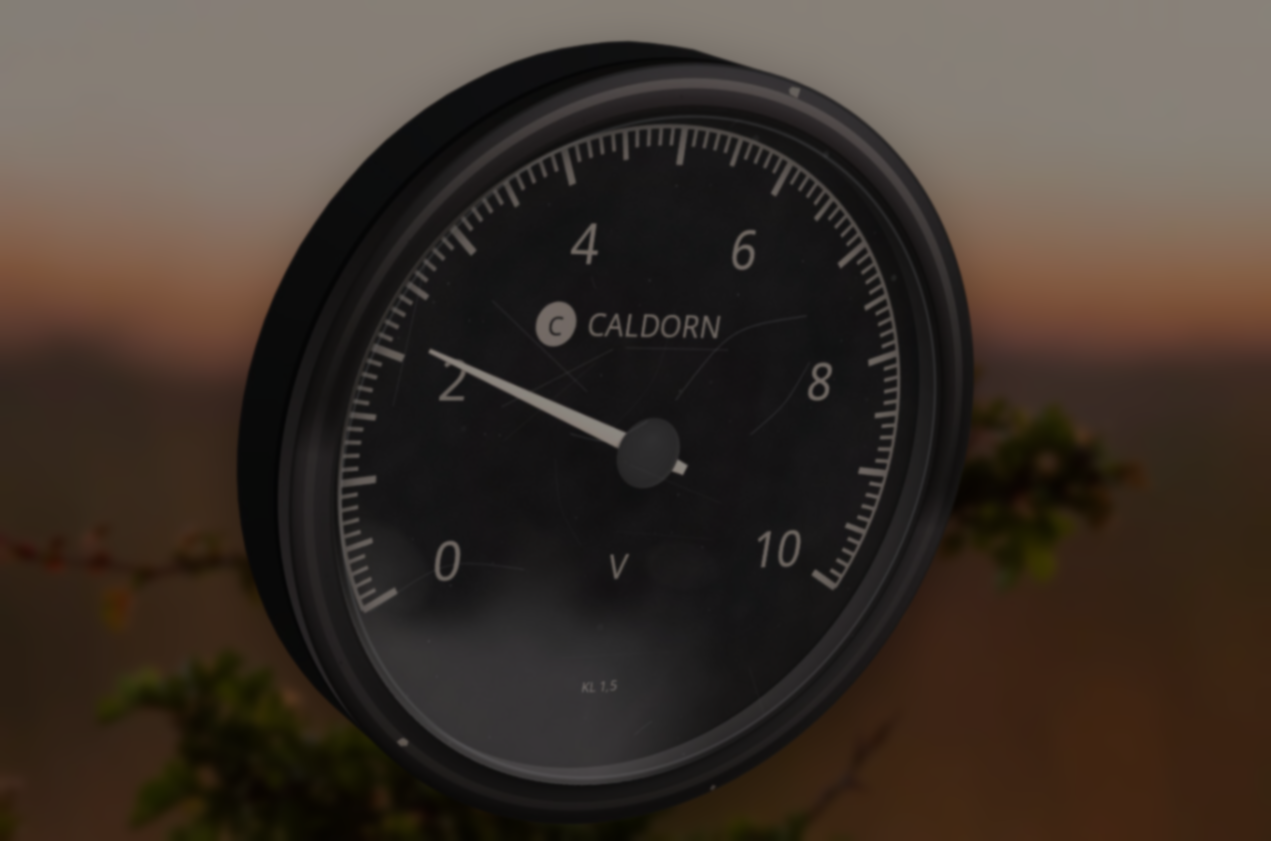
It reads V 2.15
